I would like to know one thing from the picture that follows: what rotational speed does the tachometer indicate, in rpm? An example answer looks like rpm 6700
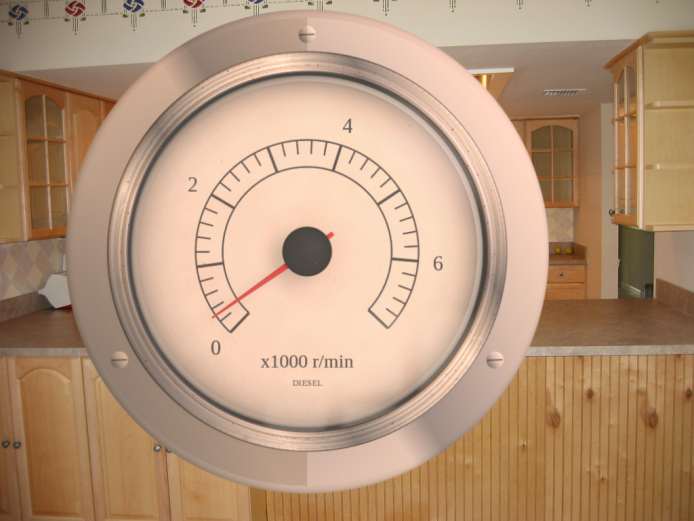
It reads rpm 300
